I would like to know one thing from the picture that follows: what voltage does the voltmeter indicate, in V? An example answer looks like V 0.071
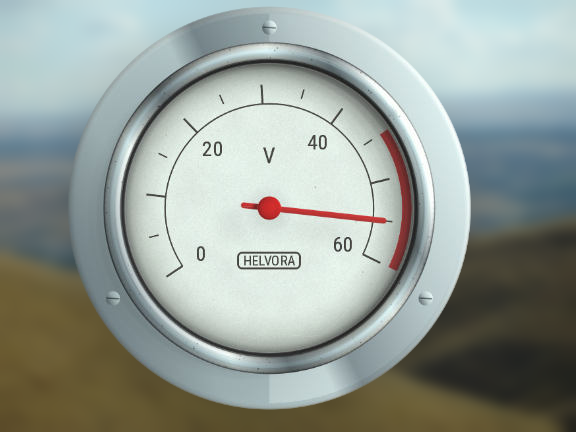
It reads V 55
